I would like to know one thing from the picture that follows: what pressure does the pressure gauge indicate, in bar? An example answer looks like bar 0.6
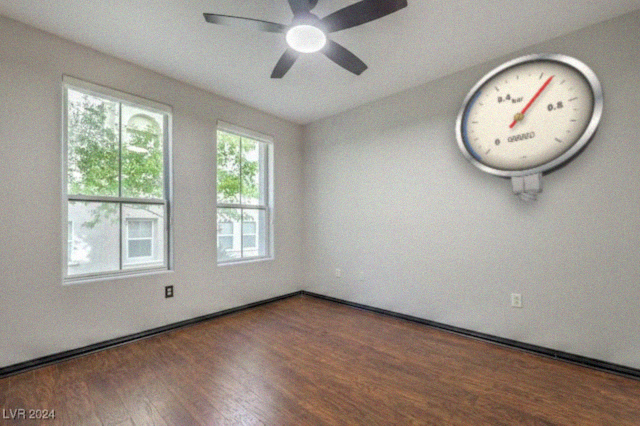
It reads bar 0.65
